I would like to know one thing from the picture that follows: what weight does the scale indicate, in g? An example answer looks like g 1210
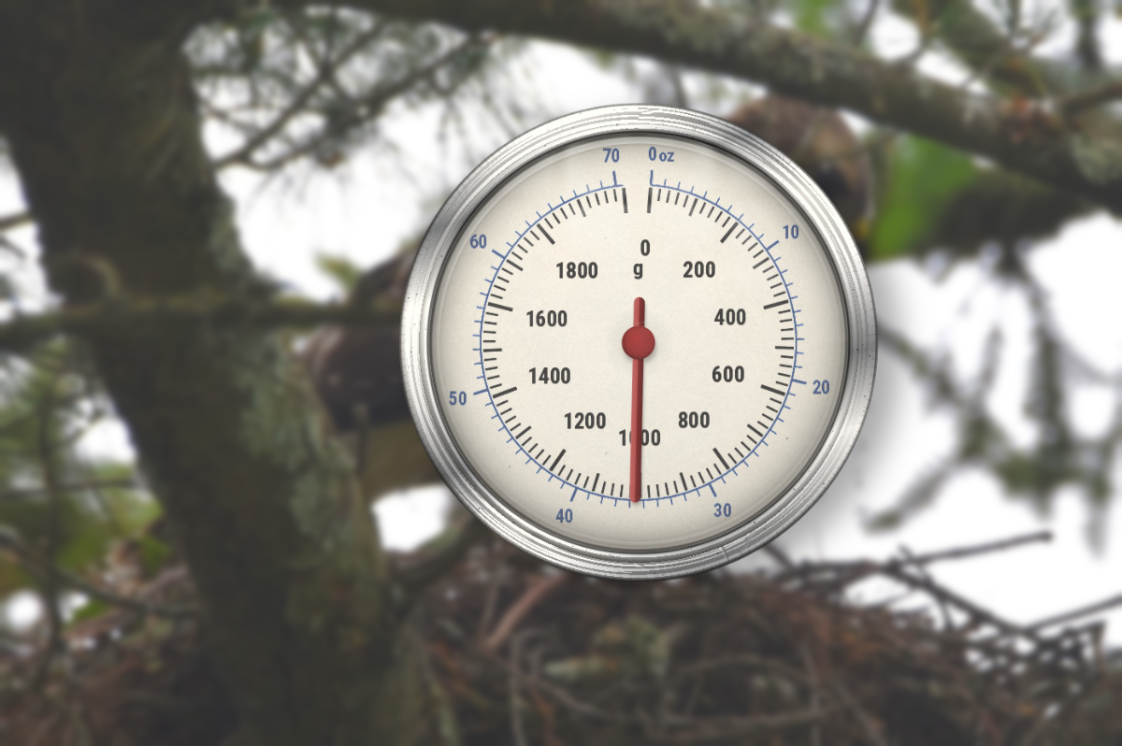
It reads g 1010
